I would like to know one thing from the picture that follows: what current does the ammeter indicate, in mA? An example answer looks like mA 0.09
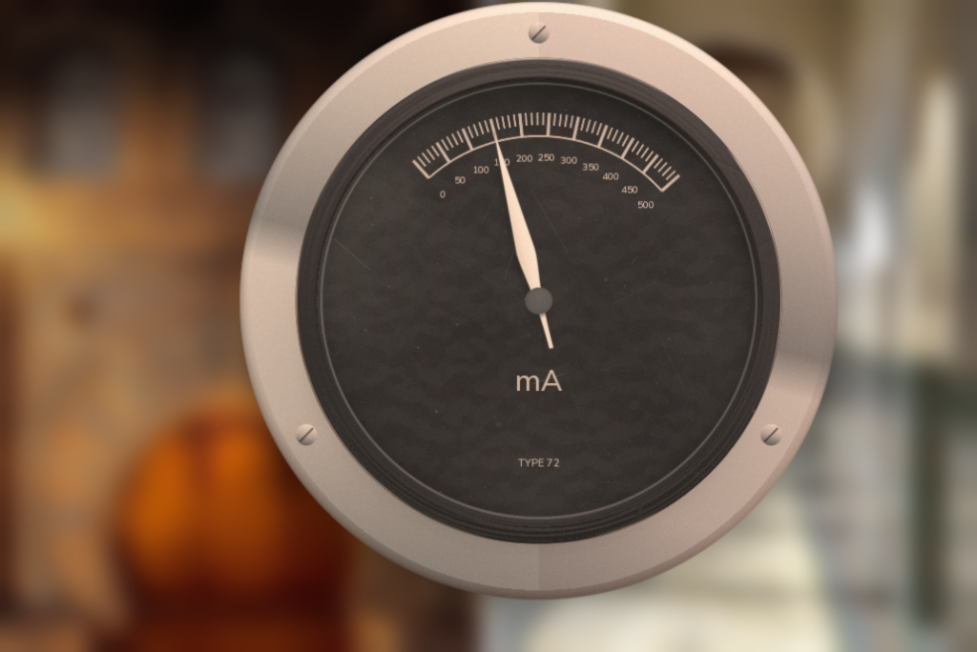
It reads mA 150
